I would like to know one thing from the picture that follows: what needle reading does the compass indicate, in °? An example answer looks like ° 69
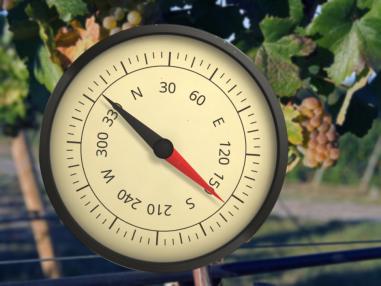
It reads ° 157.5
